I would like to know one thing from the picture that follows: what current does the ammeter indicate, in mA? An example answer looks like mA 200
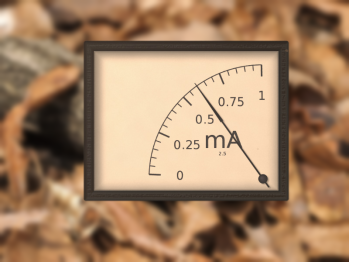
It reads mA 0.6
